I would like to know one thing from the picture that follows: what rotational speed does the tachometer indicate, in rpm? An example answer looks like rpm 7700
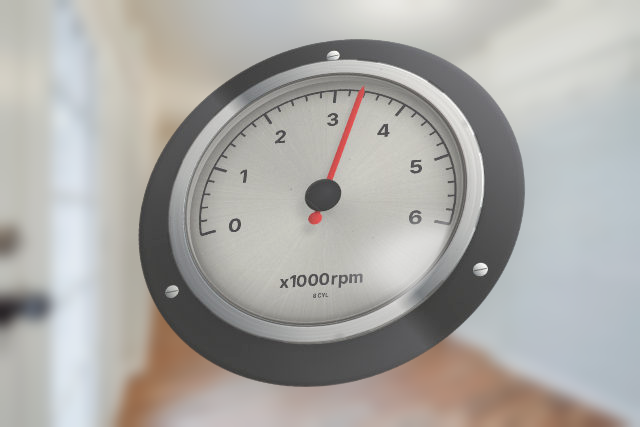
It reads rpm 3400
